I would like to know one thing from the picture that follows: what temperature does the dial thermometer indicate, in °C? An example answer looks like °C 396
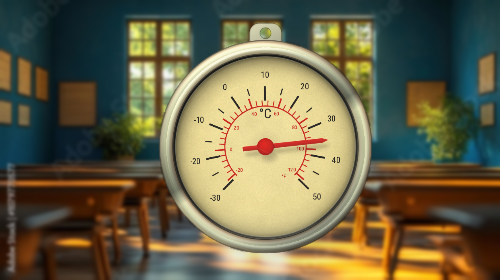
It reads °C 35
